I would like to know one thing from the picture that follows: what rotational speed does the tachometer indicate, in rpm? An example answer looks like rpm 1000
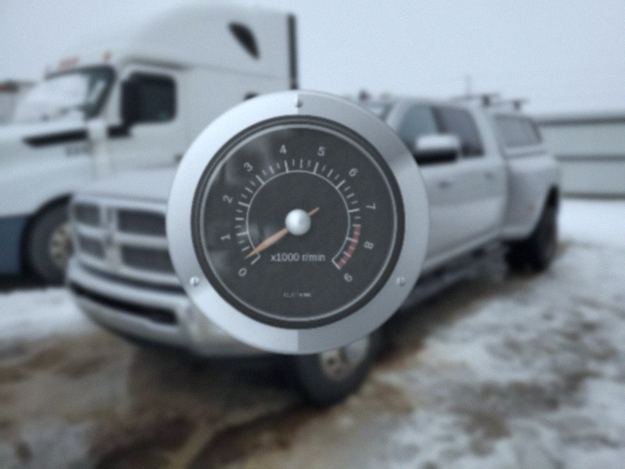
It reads rpm 250
